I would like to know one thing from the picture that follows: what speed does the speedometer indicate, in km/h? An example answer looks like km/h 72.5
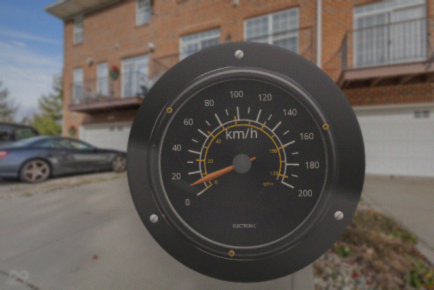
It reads km/h 10
